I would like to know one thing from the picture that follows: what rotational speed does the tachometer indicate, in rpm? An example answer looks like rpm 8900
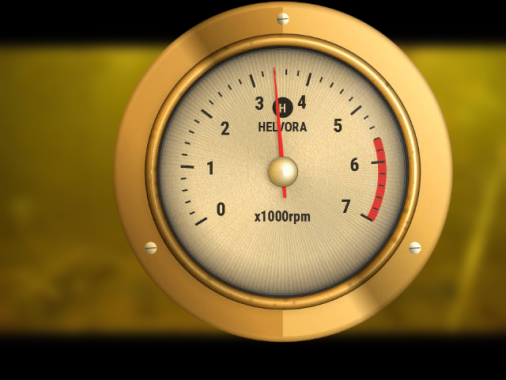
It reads rpm 3400
